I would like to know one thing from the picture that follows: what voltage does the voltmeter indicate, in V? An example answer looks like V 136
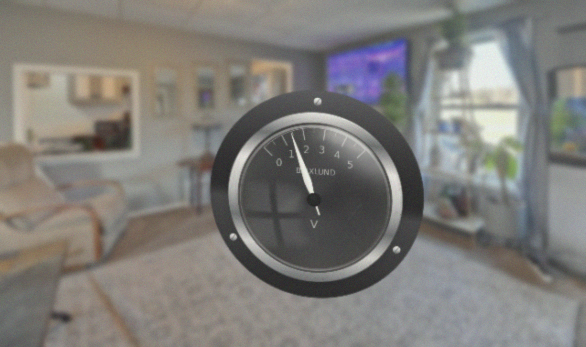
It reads V 1.5
